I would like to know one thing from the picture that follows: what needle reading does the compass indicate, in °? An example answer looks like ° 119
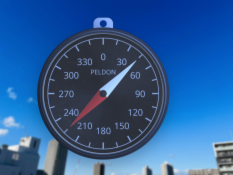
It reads ° 225
